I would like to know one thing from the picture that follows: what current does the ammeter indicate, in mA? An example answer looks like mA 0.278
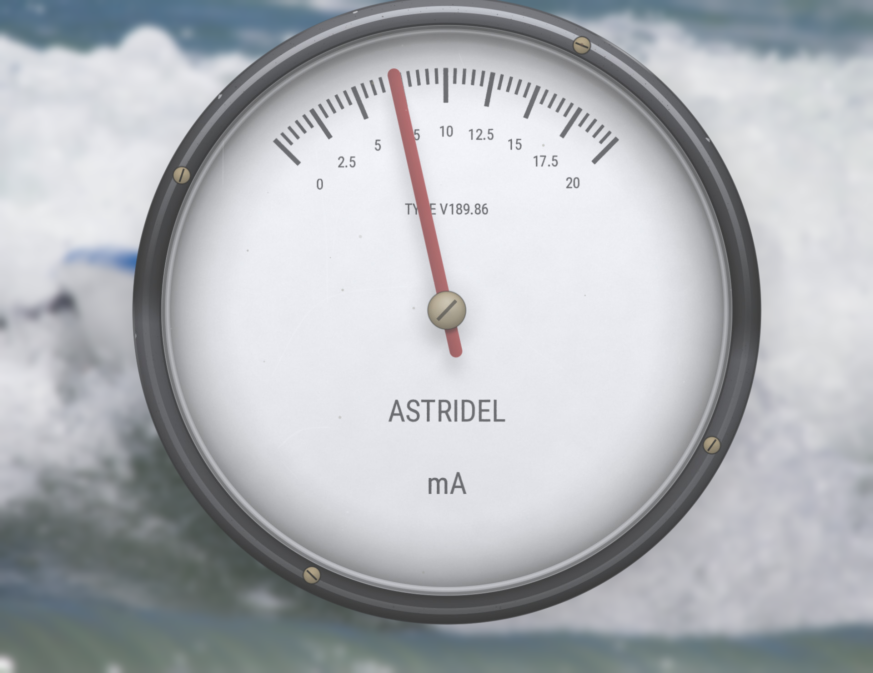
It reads mA 7.25
